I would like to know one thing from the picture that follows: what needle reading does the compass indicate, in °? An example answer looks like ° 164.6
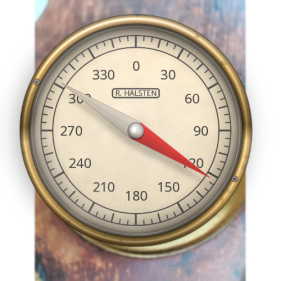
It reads ° 122.5
